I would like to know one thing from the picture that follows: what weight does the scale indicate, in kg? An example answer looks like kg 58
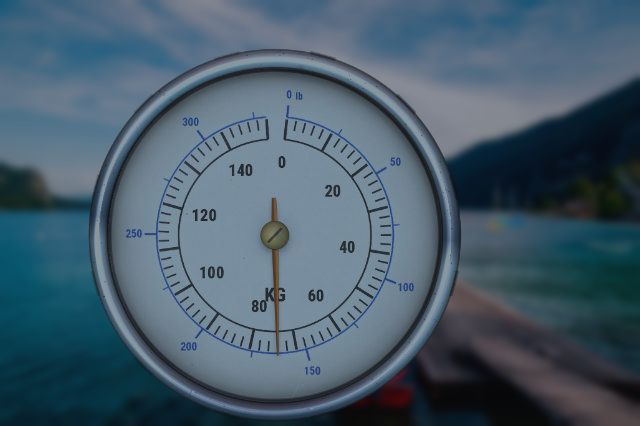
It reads kg 74
